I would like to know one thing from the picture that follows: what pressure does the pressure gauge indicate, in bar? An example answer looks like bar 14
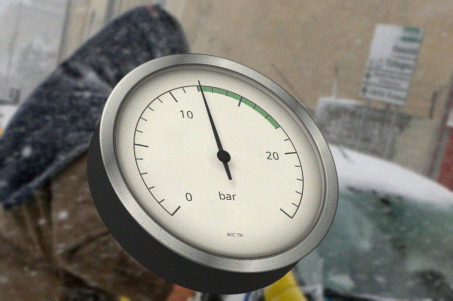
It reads bar 12
